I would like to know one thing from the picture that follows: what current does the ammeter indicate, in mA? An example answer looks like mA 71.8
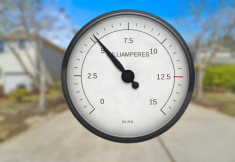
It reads mA 5.25
